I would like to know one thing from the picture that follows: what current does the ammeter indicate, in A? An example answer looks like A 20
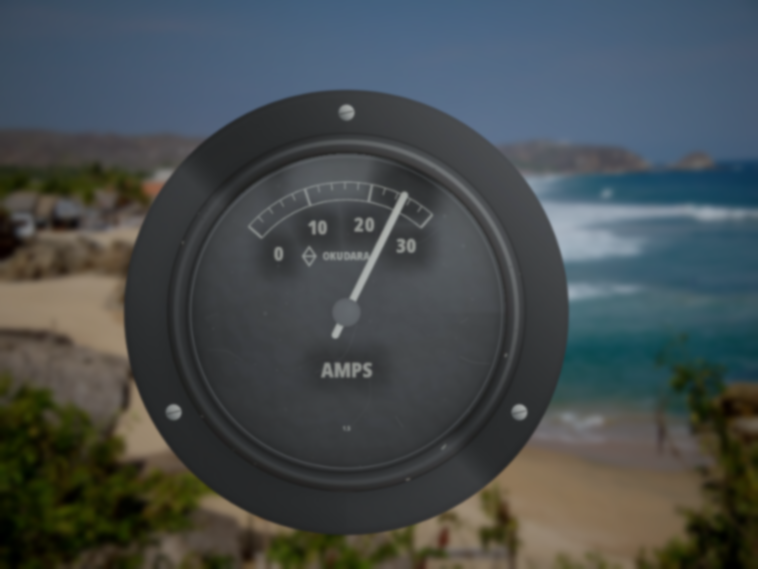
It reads A 25
